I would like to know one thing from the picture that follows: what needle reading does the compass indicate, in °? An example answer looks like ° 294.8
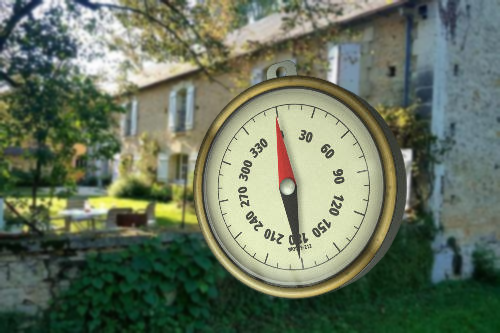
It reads ° 0
